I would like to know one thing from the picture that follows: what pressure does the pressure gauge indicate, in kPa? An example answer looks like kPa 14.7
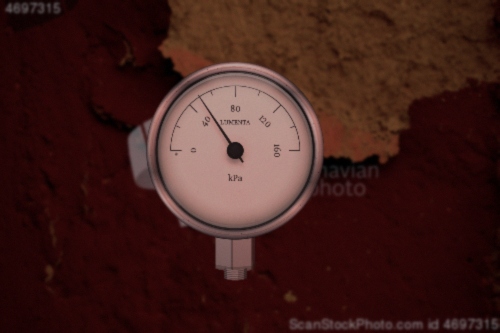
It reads kPa 50
